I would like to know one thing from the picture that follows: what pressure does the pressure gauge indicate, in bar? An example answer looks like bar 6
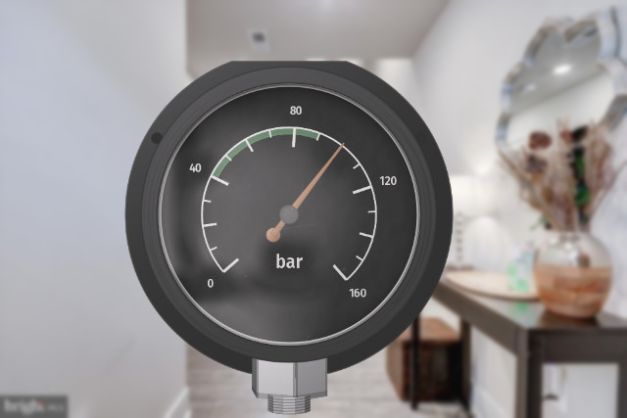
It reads bar 100
